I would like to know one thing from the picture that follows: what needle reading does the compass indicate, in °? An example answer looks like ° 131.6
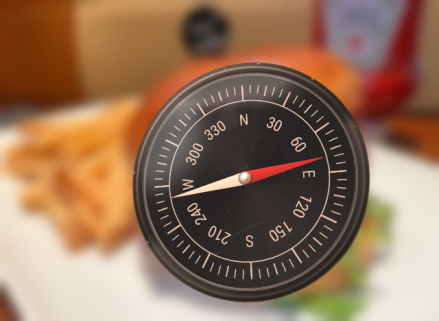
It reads ° 80
